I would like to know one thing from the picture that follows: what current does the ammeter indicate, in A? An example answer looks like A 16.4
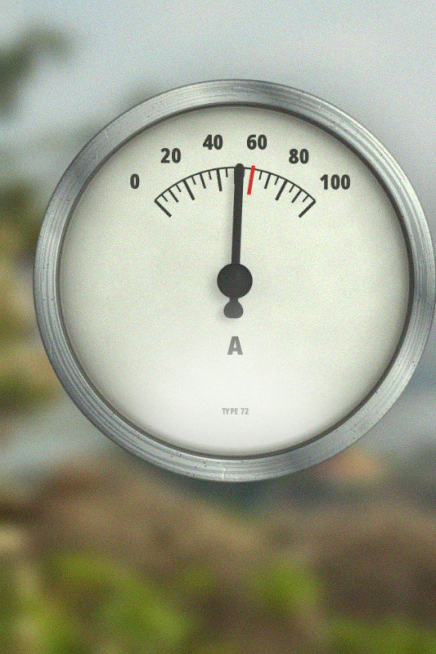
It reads A 52.5
